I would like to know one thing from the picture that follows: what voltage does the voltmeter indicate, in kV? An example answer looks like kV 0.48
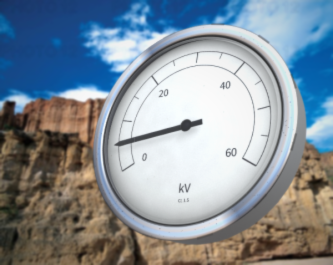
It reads kV 5
